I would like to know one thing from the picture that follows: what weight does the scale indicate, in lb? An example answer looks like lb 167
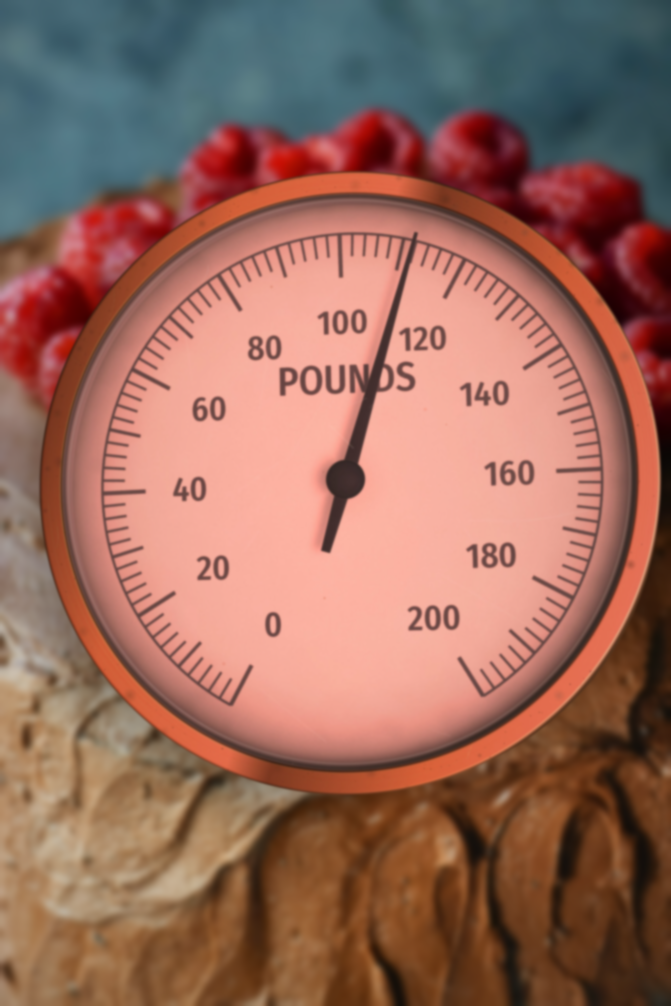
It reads lb 112
